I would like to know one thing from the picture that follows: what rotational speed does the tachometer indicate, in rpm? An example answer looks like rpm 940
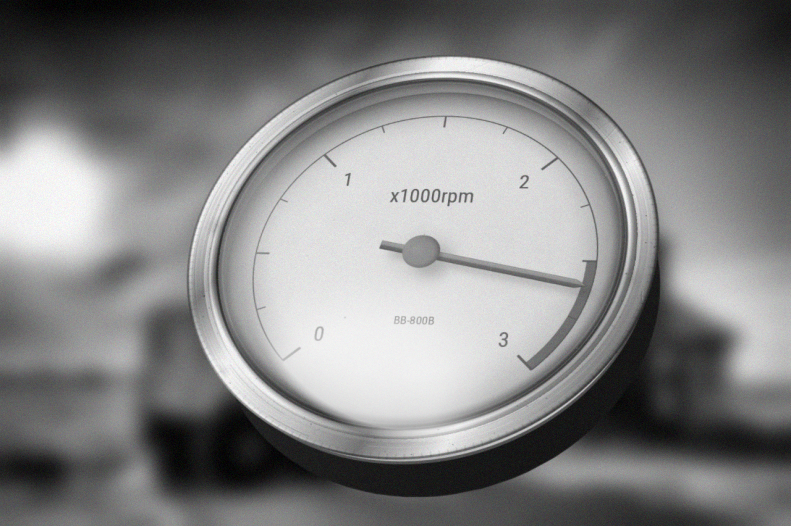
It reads rpm 2625
